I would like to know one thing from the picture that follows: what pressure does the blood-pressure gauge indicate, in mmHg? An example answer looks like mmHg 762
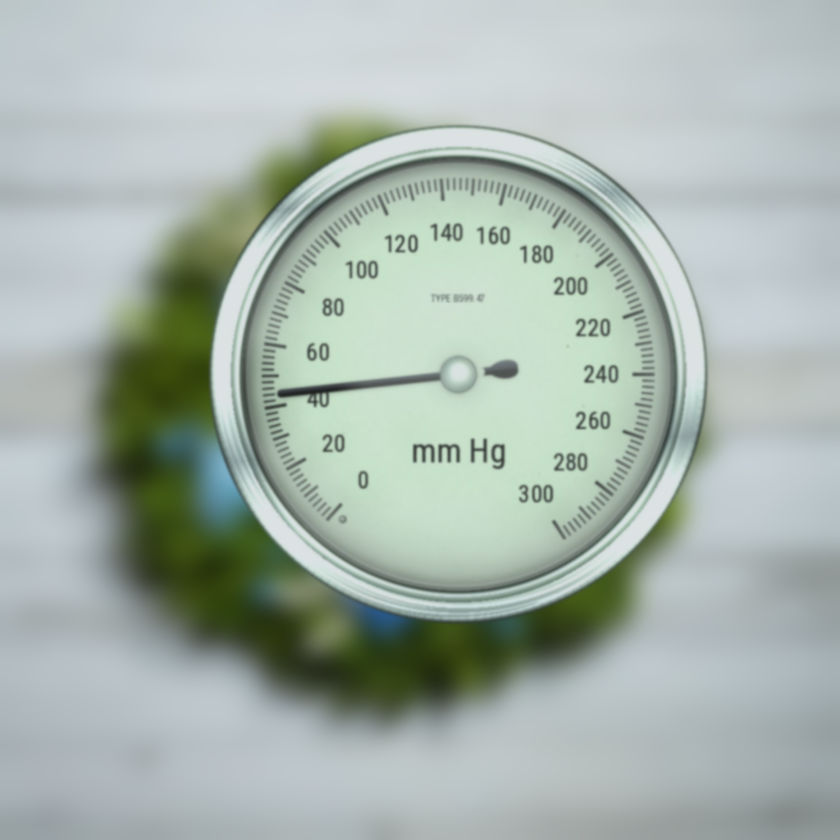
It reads mmHg 44
